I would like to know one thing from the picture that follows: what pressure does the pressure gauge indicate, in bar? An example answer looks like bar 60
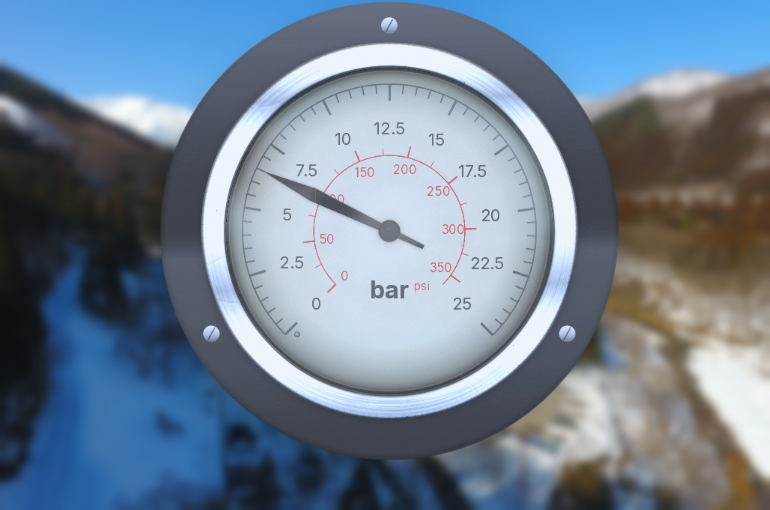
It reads bar 6.5
